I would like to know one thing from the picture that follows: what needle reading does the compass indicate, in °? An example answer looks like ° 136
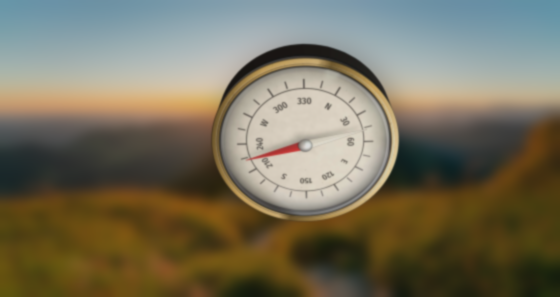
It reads ° 225
